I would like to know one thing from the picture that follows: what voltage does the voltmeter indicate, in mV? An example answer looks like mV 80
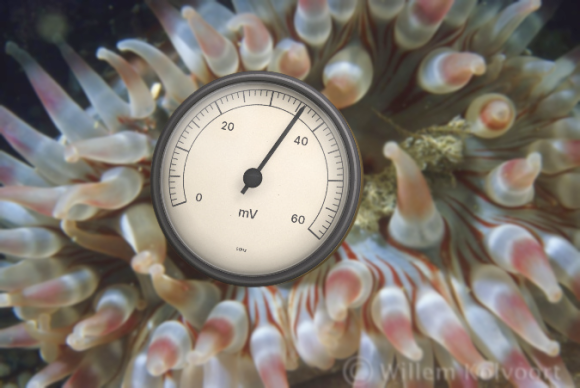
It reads mV 36
